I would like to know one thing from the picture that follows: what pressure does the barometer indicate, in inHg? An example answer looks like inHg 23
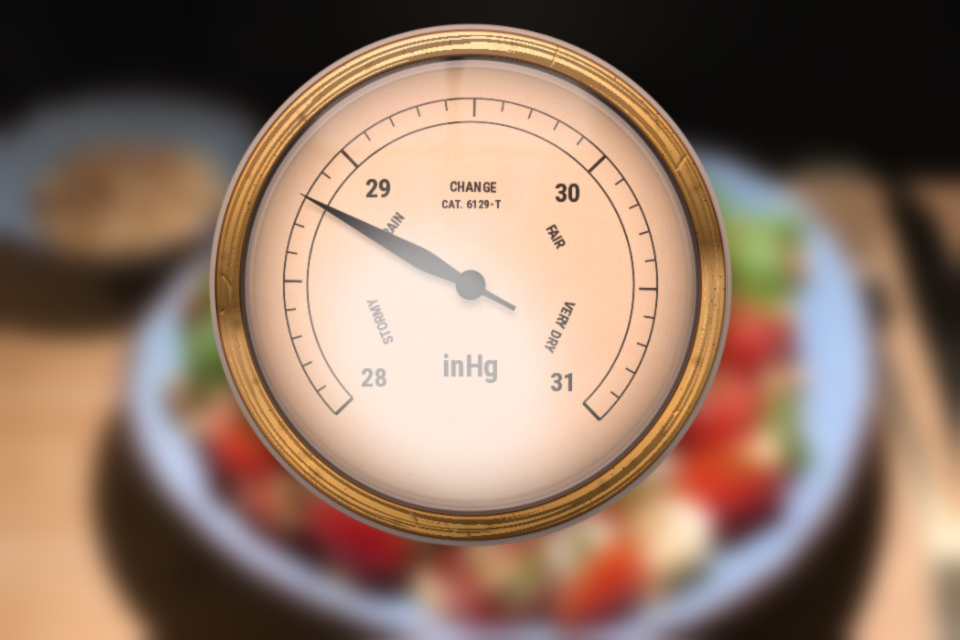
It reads inHg 28.8
